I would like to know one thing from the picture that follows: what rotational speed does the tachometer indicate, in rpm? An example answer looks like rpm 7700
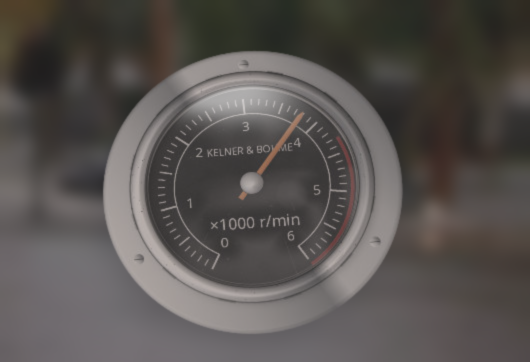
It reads rpm 3800
